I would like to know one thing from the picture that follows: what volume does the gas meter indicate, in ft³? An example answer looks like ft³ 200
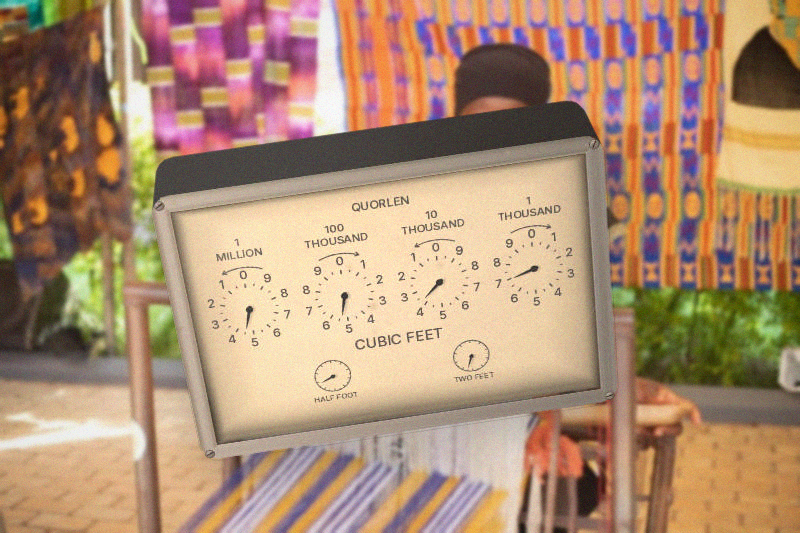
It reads ft³ 453700
